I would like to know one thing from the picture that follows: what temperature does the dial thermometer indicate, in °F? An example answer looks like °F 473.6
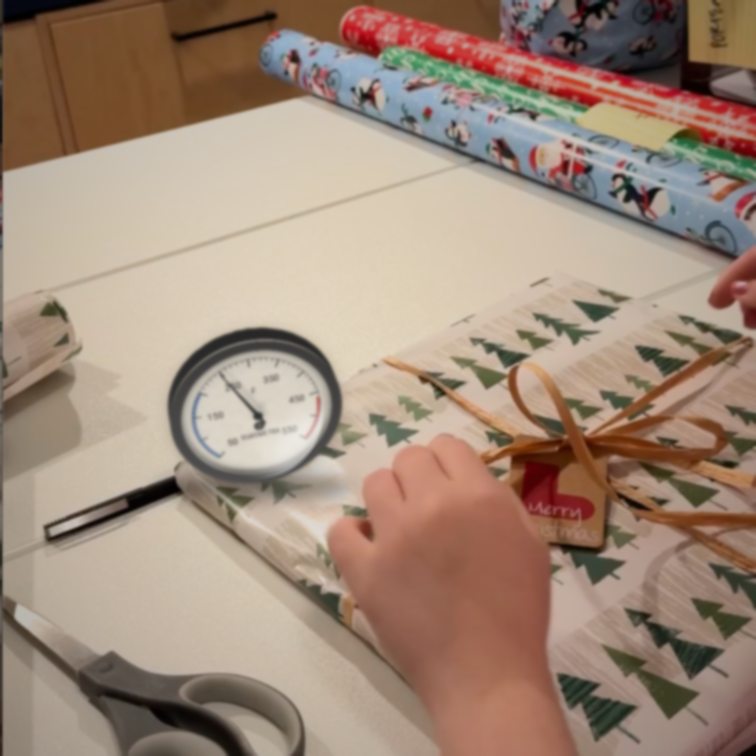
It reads °F 250
